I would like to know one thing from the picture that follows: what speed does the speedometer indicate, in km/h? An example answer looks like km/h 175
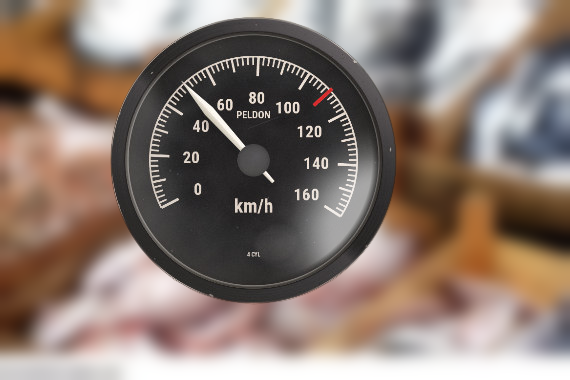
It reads km/h 50
